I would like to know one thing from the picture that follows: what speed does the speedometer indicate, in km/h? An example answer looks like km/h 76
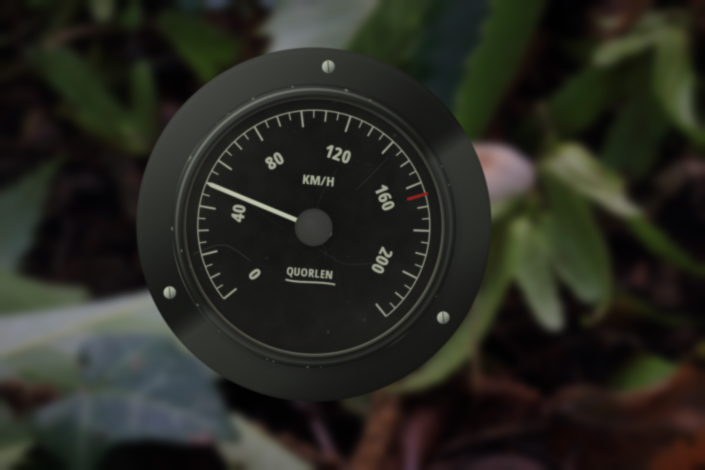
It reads km/h 50
